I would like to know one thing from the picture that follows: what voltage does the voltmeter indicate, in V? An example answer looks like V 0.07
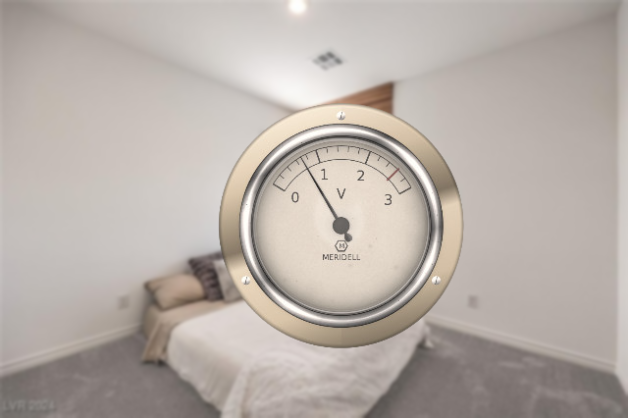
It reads V 0.7
